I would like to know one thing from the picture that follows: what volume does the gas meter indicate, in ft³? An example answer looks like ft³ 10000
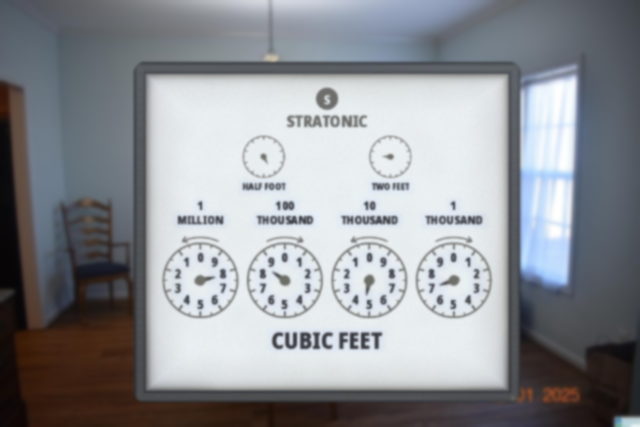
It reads ft³ 784700
